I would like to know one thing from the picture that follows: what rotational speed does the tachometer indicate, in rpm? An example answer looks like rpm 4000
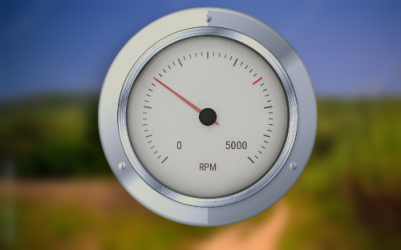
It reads rpm 1500
